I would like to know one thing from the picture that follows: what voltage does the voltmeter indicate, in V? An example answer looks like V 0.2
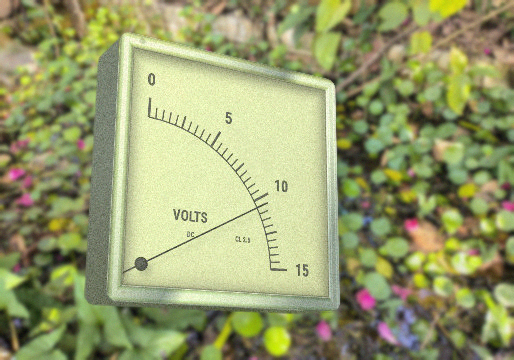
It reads V 10.5
